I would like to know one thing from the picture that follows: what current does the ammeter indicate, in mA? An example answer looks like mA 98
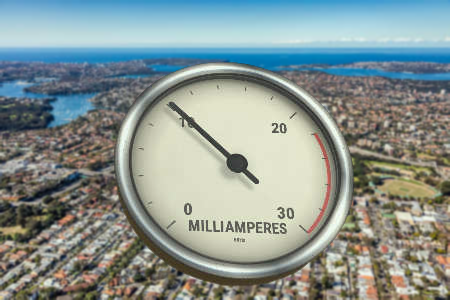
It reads mA 10
